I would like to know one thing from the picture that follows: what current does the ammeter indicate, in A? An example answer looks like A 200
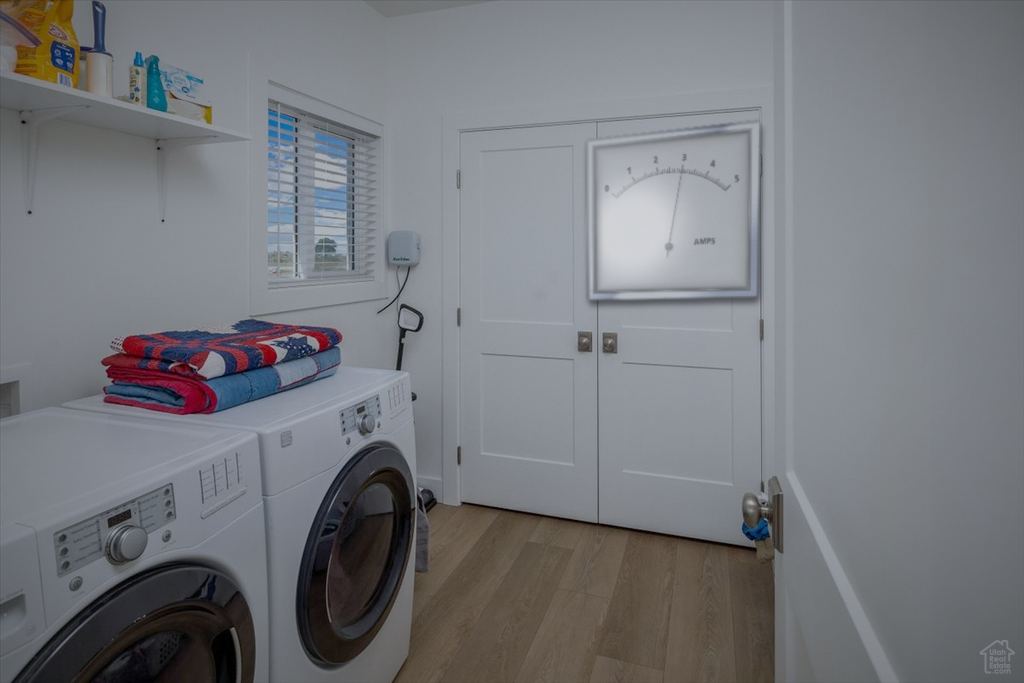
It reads A 3
